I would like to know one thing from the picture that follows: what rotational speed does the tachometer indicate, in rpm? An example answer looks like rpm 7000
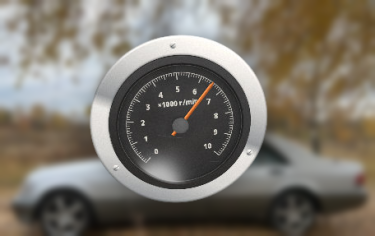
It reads rpm 6500
